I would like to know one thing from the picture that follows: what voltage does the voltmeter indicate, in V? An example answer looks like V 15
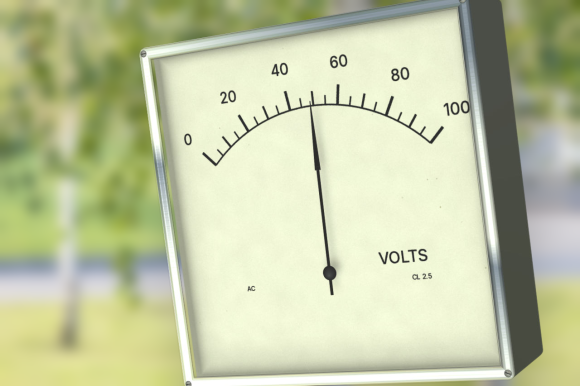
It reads V 50
